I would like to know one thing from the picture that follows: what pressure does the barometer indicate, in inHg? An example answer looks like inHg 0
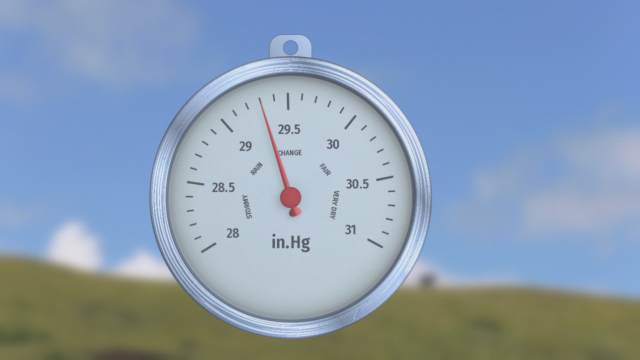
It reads inHg 29.3
